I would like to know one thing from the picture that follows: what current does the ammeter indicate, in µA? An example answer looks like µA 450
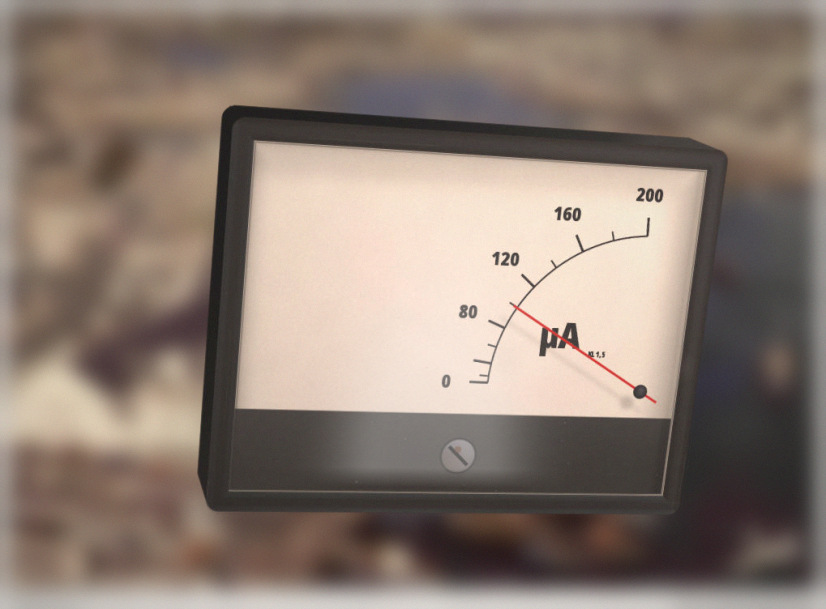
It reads µA 100
